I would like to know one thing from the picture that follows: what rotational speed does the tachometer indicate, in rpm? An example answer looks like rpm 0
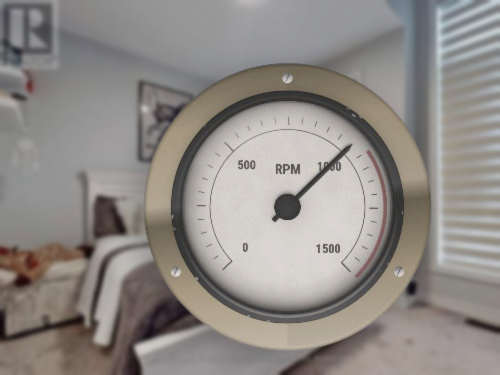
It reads rpm 1000
